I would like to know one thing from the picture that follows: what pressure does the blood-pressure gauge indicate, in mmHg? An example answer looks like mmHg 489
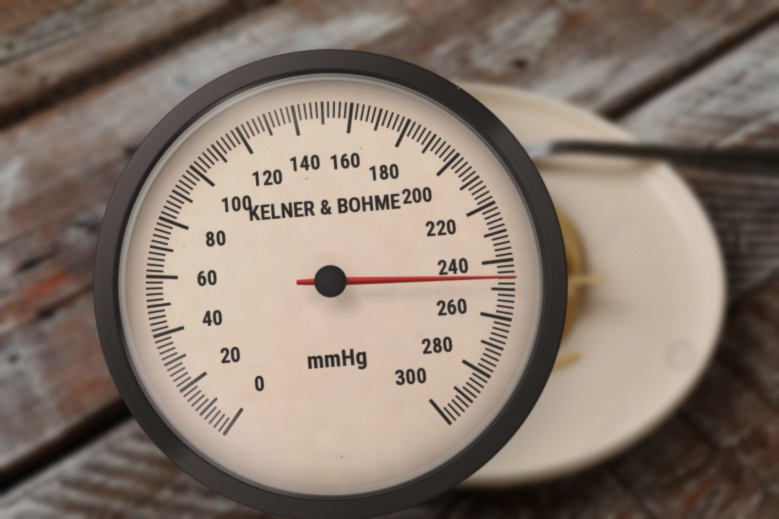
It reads mmHg 246
